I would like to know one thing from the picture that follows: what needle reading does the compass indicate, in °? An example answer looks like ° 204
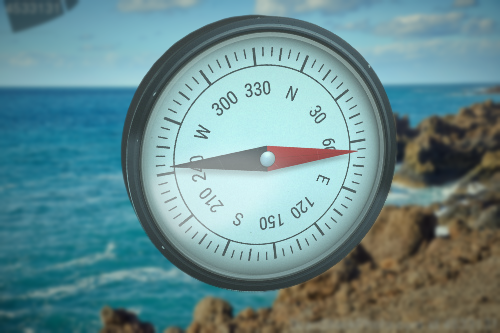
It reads ° 65
